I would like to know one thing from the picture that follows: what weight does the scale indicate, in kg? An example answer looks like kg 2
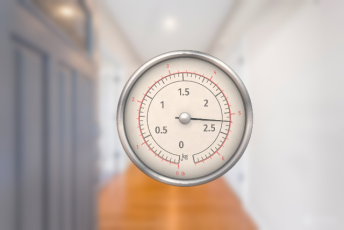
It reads kg 2.35
